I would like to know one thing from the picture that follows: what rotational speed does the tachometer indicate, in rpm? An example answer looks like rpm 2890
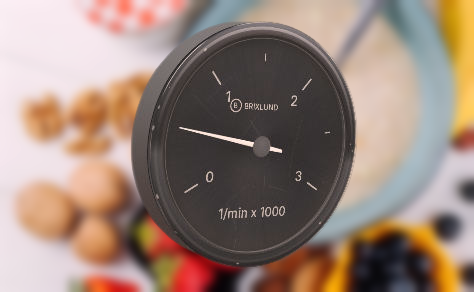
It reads rpm 500
